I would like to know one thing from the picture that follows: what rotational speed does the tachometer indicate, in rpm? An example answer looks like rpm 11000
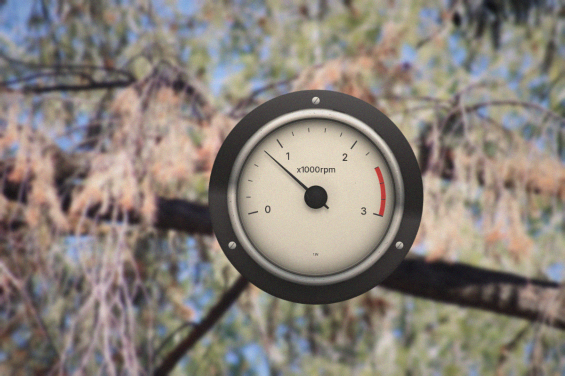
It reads rpm 800
